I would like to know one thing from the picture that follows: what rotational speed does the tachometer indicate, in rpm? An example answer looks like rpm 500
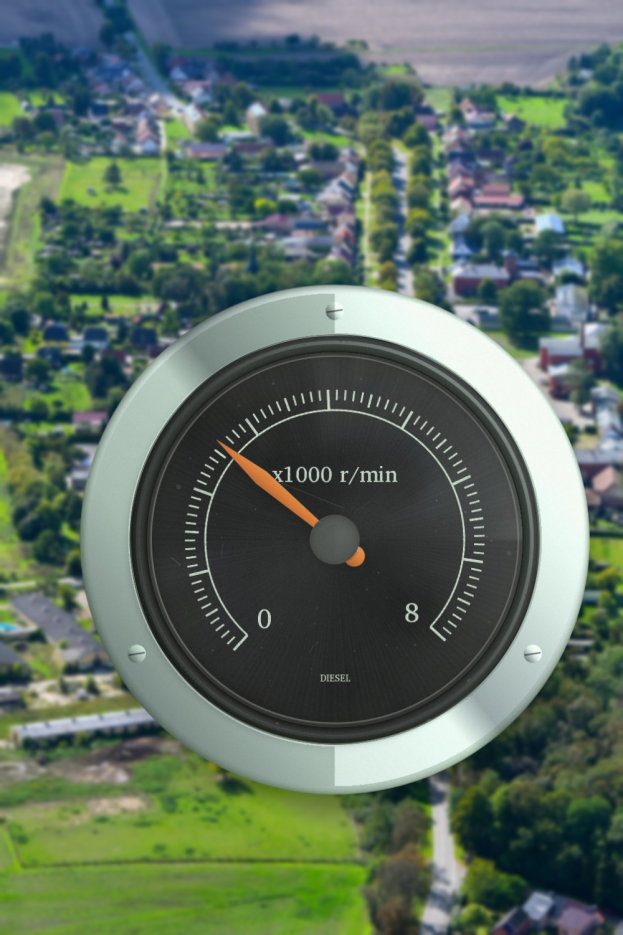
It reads rpm 2600
